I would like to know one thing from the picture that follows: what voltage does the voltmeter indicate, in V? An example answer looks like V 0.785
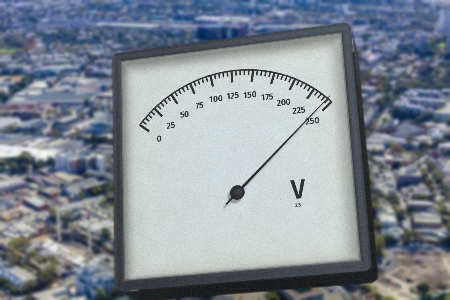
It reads V 245
